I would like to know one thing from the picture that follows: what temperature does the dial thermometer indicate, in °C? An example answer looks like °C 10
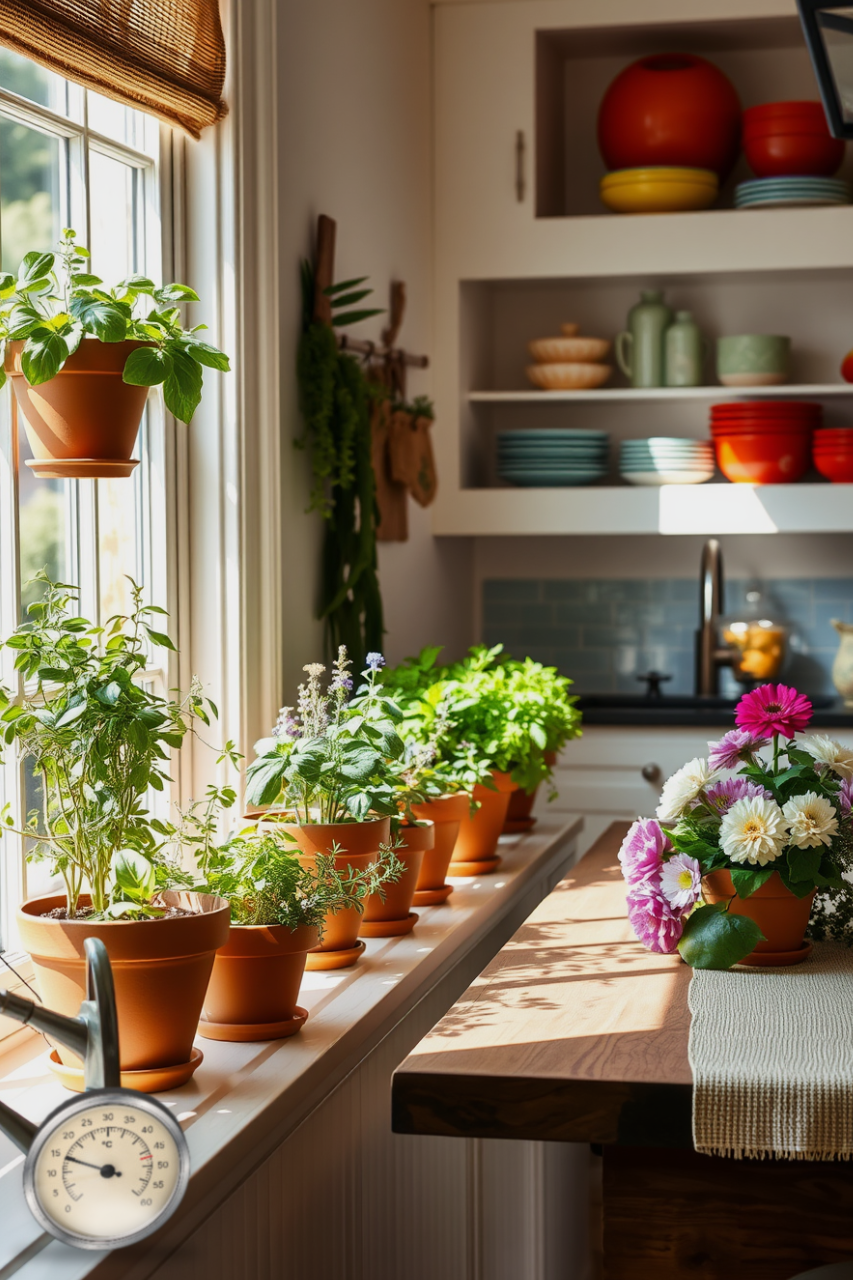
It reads °C 15
